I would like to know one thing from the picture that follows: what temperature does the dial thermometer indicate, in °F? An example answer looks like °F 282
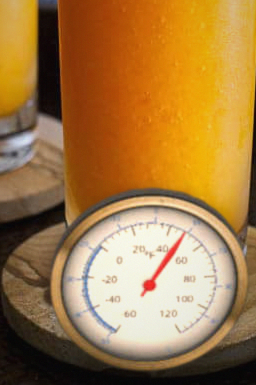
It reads °F 48
